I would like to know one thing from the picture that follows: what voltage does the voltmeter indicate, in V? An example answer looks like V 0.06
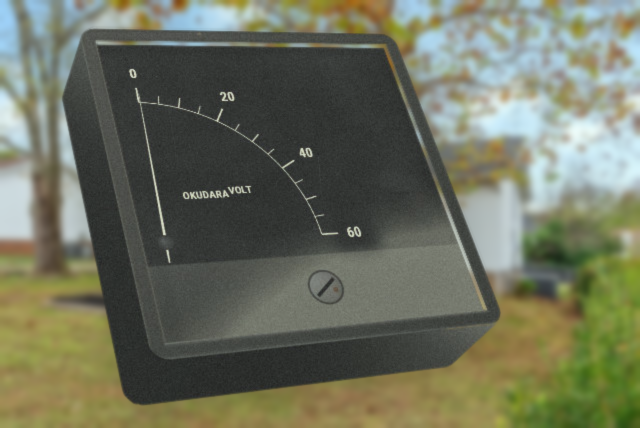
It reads V 0
